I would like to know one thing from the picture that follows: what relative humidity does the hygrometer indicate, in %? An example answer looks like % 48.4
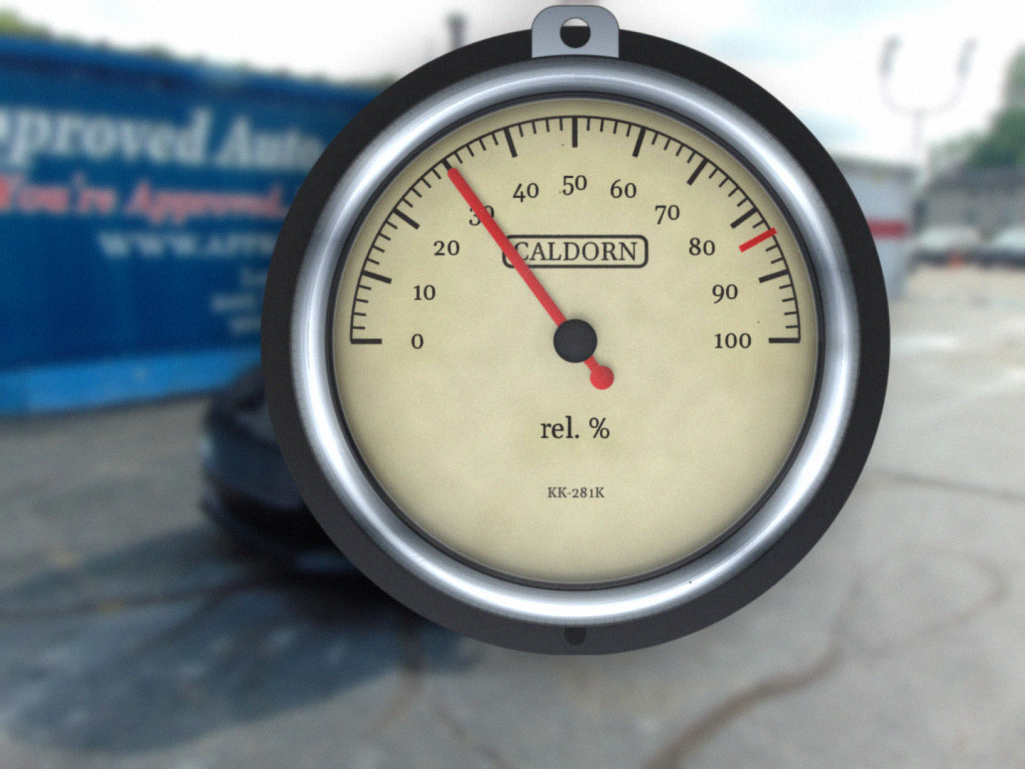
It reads % 30
